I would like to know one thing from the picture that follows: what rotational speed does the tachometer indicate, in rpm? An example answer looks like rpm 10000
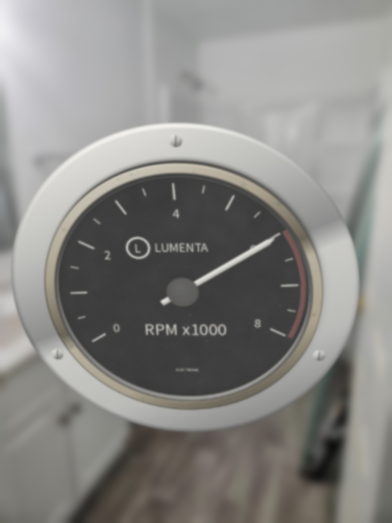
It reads rpm 6000
